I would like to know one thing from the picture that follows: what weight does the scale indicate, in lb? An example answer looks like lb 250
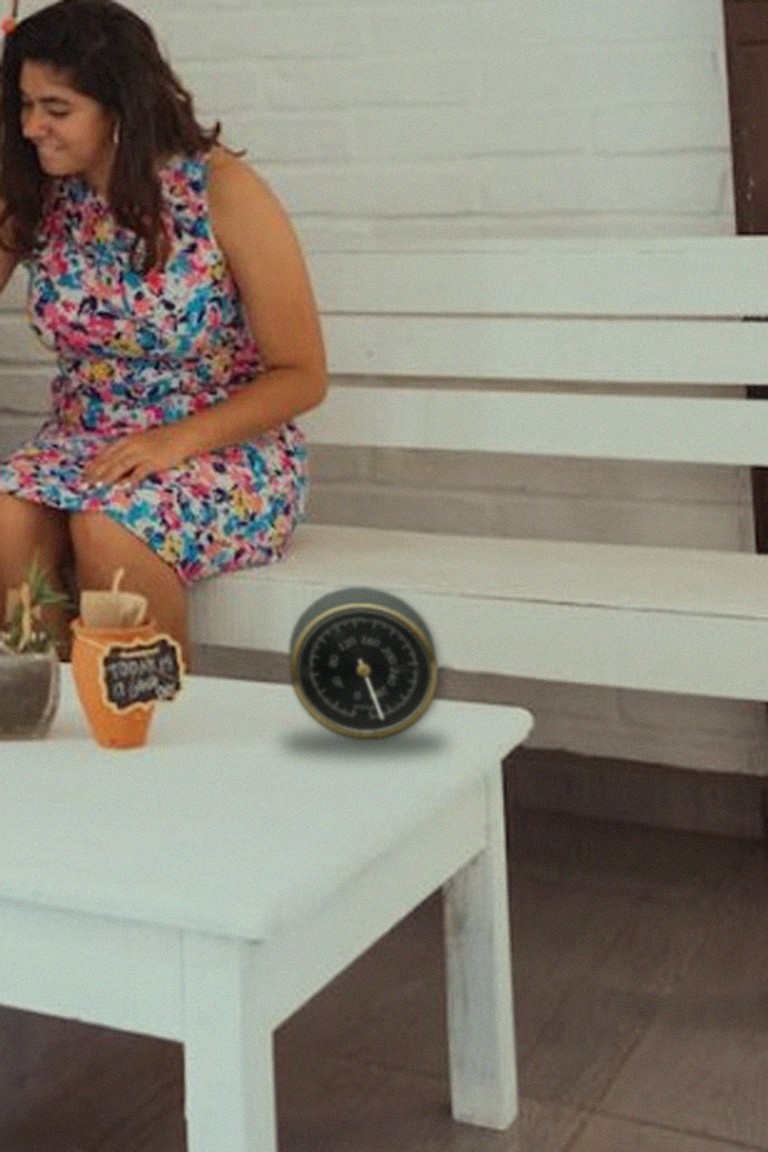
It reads lb 290
